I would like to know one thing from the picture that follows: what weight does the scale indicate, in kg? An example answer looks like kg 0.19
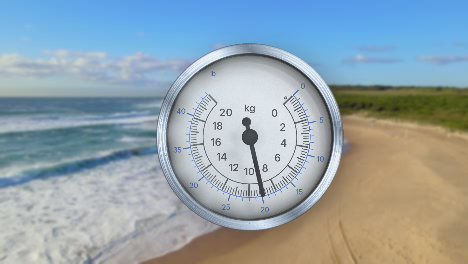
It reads kg 9
